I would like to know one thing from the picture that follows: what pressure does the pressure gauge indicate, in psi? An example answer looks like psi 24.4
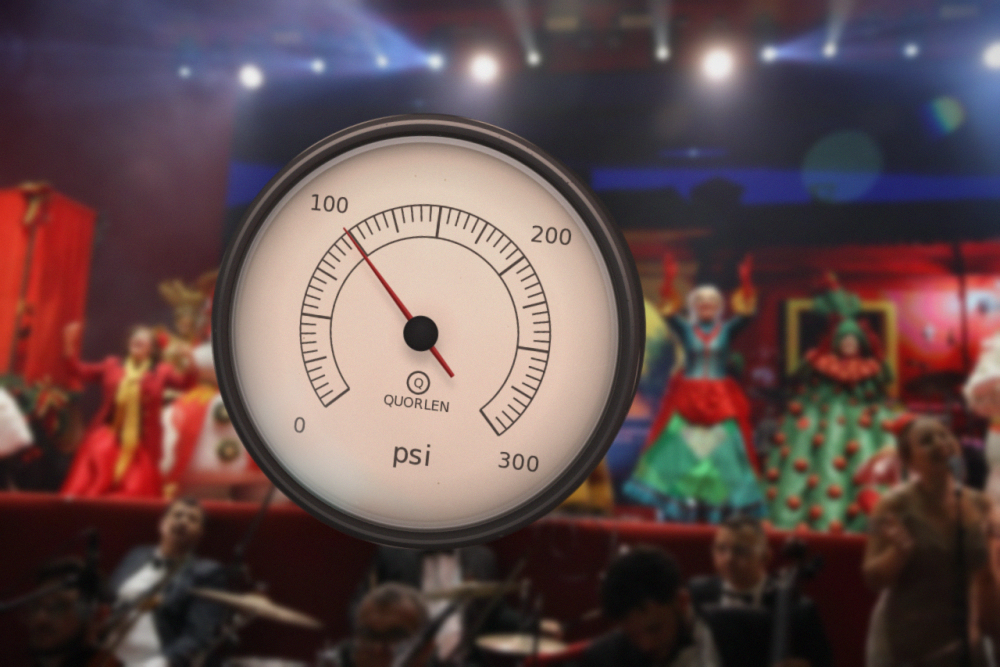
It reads psi 100
